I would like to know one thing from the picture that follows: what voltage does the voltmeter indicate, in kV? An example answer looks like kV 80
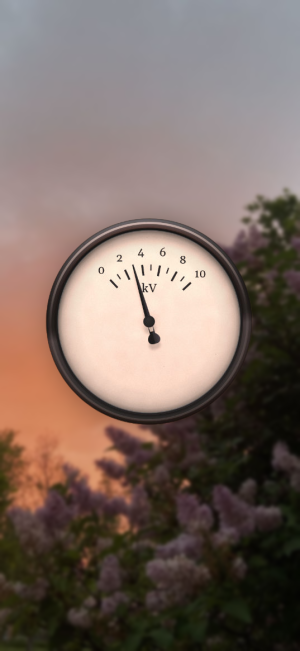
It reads kV 3
